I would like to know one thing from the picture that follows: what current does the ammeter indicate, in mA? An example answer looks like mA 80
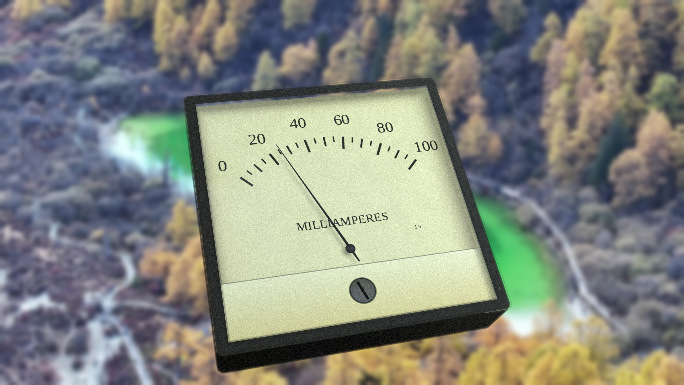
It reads mA 25
